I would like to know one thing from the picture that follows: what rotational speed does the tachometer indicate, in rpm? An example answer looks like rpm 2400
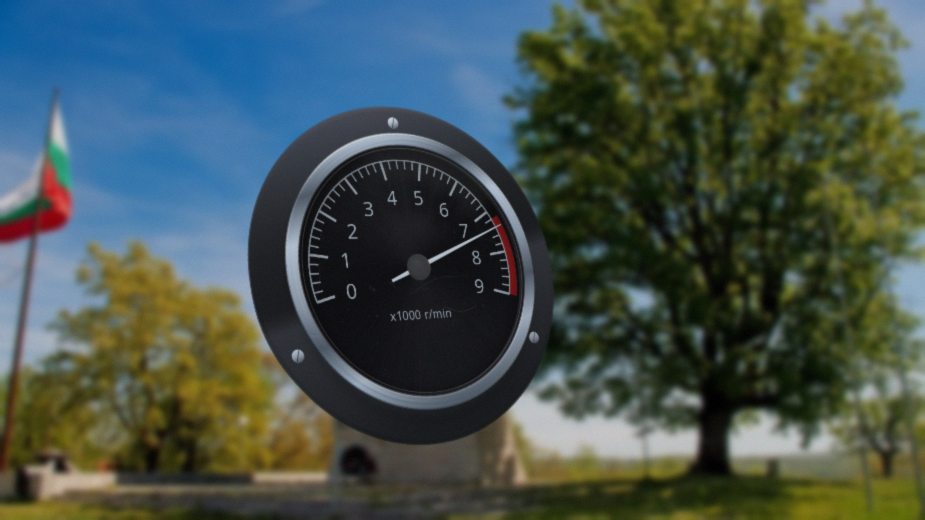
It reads rpm 7400
